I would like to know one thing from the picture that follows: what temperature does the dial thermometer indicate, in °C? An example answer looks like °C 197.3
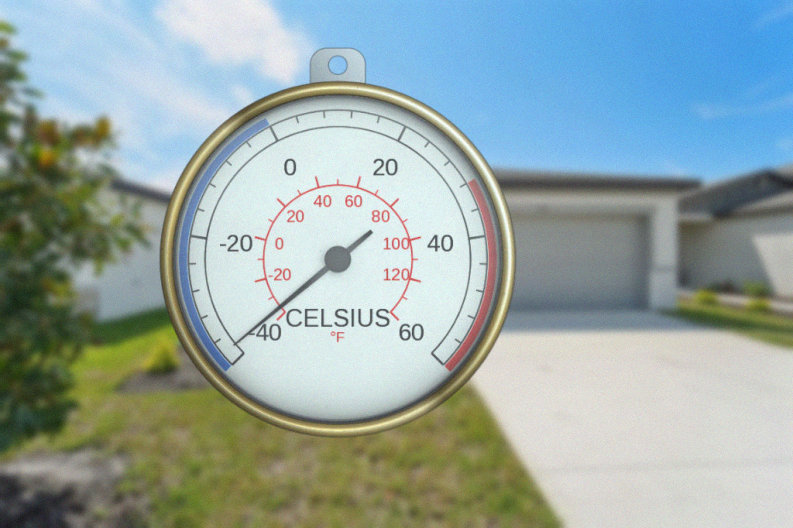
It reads °C -38
